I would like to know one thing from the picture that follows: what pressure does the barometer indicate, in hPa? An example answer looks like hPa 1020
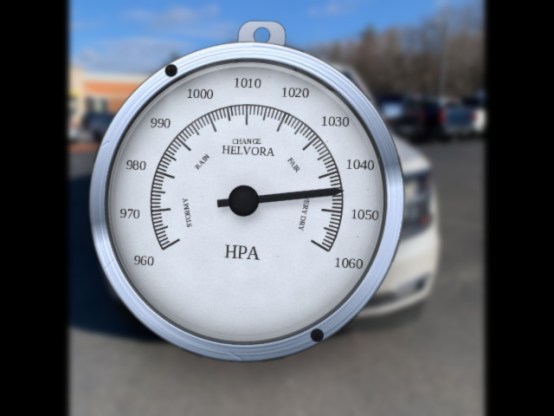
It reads hPa 1045
